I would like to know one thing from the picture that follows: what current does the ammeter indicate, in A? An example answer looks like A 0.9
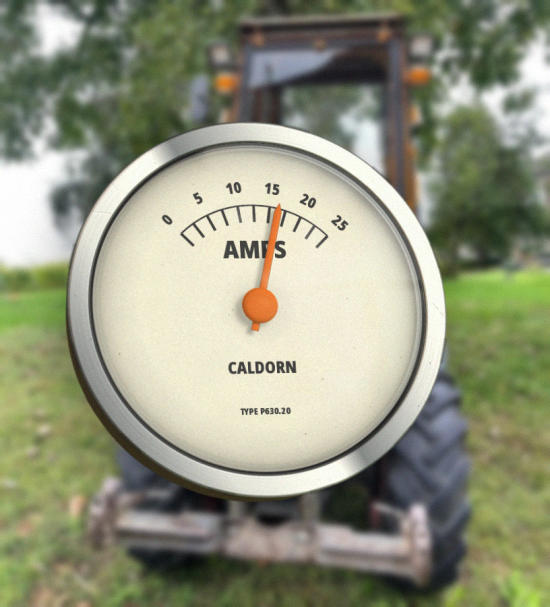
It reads A 16.25
